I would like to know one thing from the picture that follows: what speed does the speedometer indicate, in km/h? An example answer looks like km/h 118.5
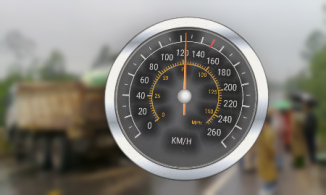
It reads km/h 125
